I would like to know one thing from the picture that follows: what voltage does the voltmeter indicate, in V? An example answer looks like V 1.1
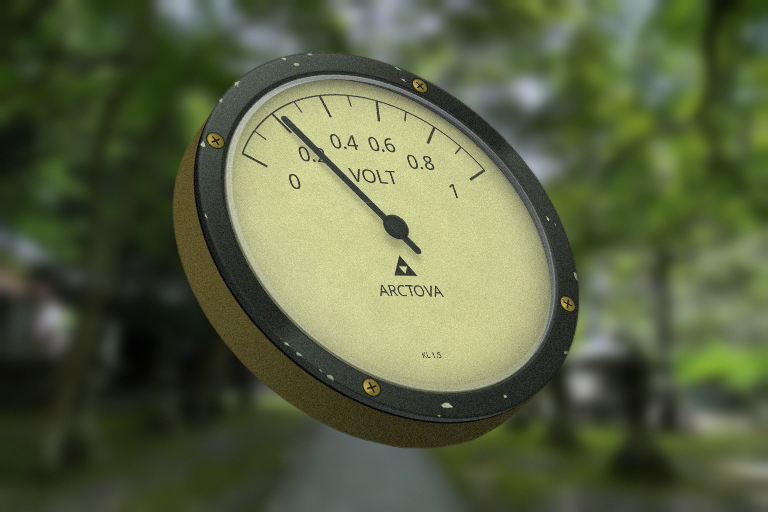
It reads V 0.2
